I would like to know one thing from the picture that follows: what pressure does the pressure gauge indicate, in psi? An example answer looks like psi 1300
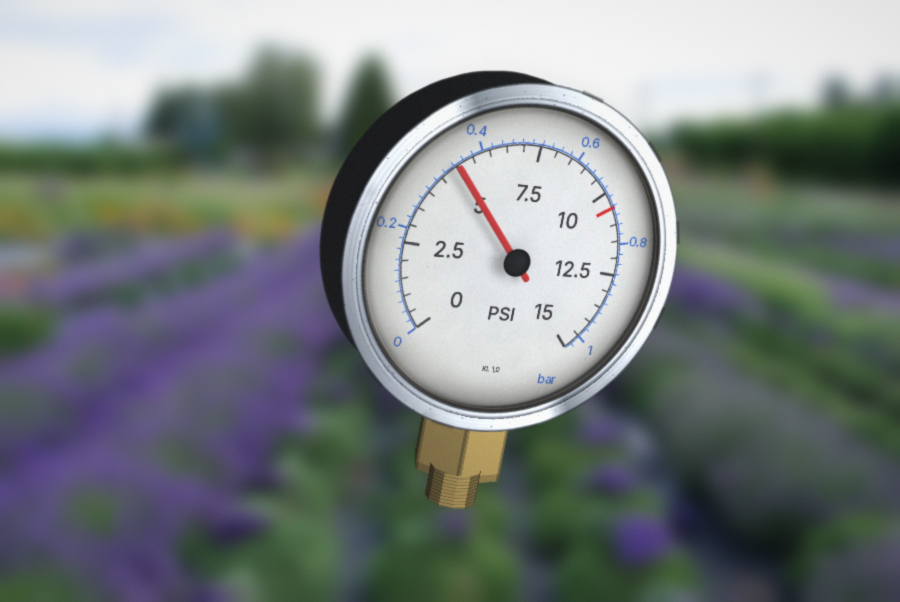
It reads psi 5
